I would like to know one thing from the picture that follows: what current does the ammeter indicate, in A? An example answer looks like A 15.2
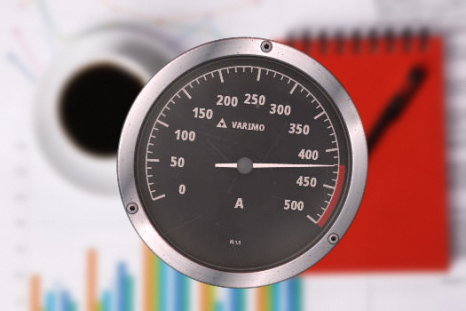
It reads A 420
